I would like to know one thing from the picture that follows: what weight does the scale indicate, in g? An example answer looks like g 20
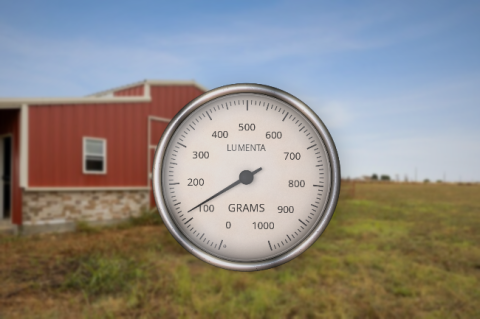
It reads g 120
